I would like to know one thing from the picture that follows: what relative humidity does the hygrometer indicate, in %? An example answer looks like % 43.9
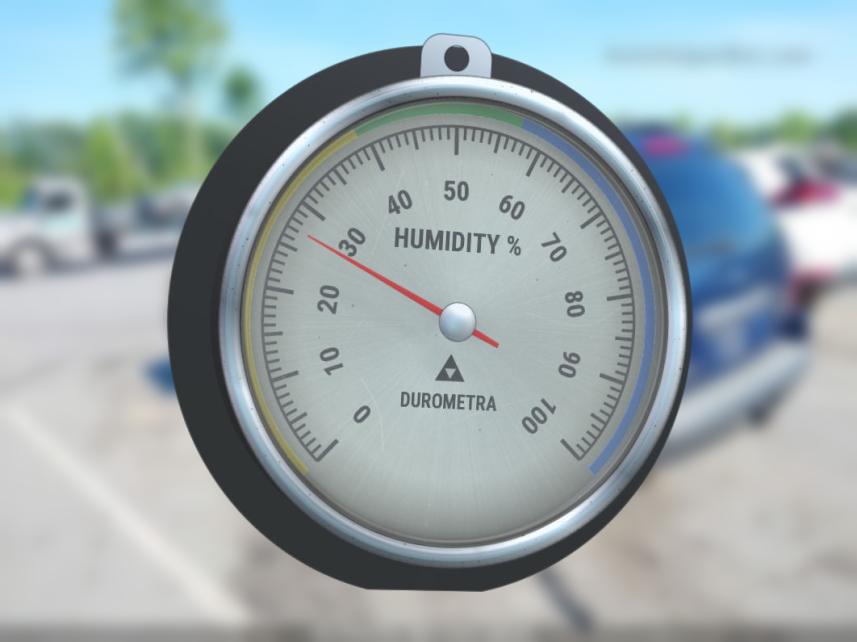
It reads % 27
